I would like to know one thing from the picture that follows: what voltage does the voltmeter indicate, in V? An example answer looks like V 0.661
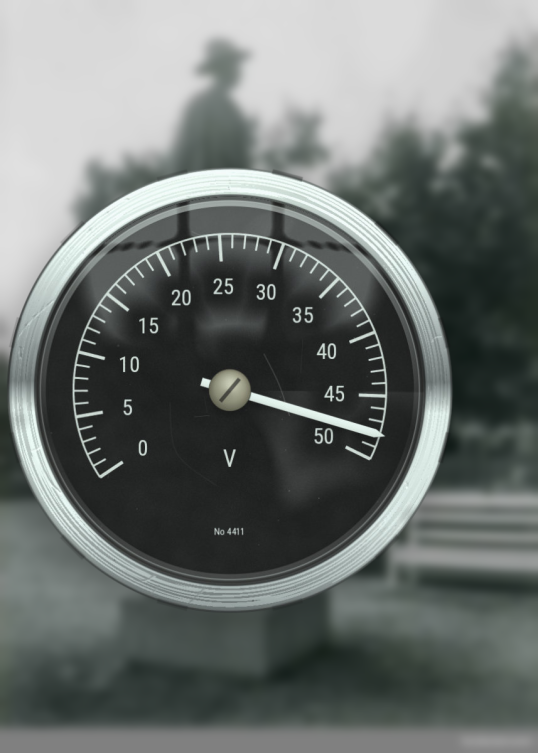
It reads V 48
